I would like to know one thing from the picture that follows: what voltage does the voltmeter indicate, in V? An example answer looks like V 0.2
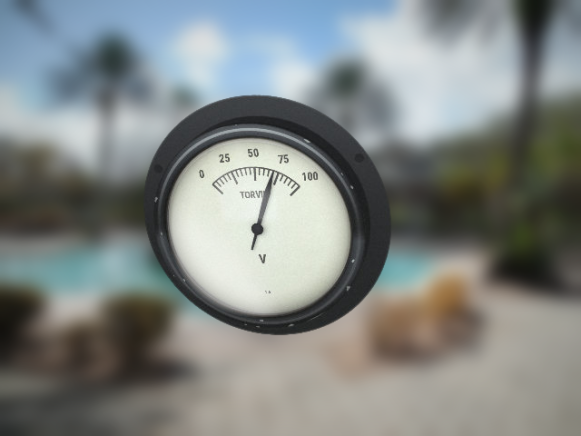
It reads V 70
